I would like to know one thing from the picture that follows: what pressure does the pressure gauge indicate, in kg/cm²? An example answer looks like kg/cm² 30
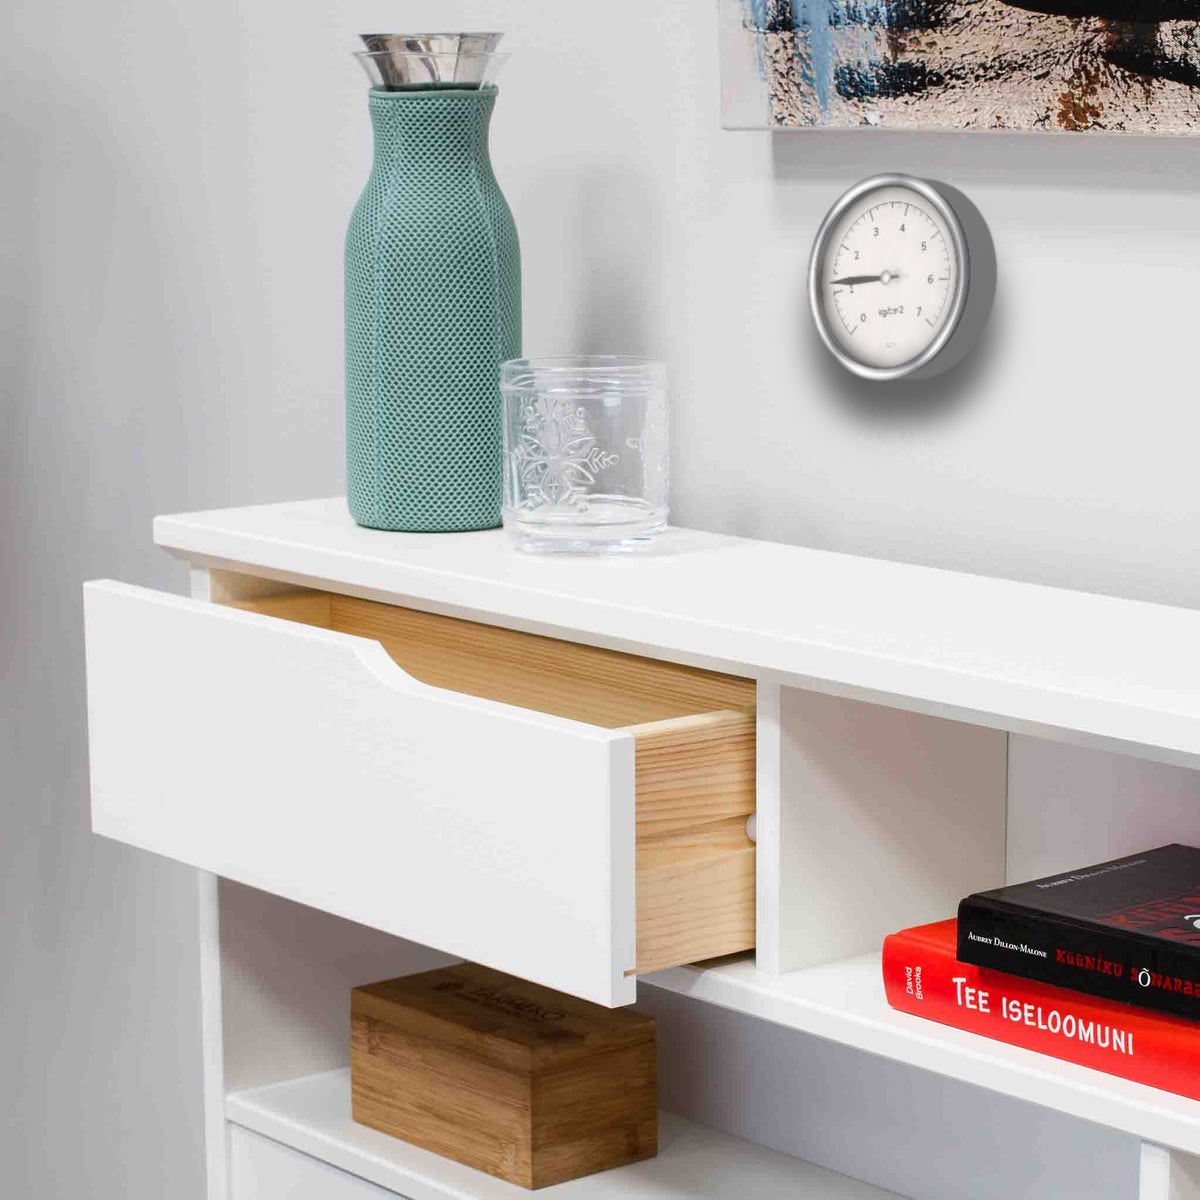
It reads kg/cm² 1.2
